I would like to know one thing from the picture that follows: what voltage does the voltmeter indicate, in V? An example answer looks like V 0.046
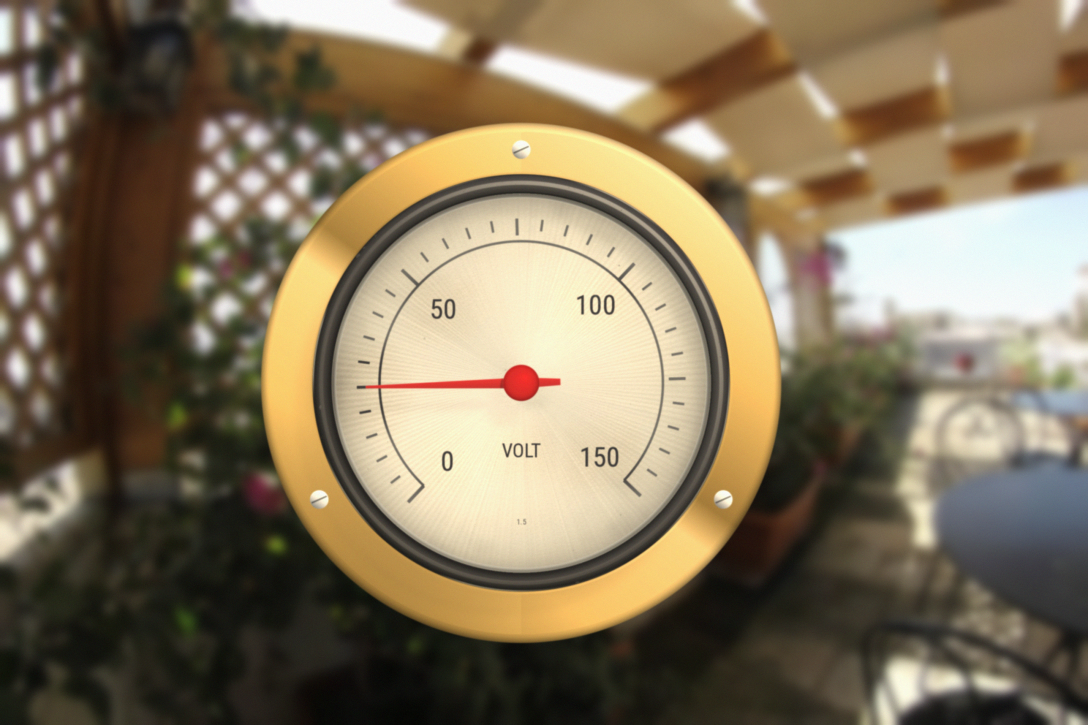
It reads V 25
